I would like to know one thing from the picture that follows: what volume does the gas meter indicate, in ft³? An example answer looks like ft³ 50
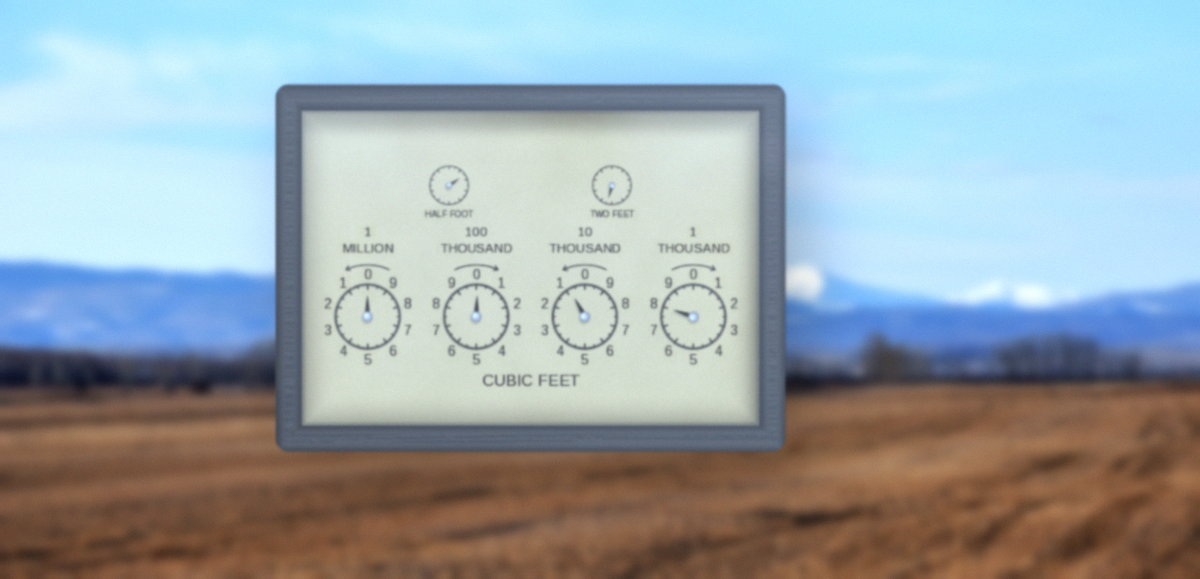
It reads ft³ 800
